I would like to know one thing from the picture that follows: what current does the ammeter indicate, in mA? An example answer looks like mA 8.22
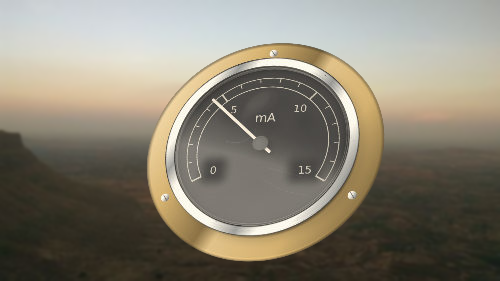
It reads mA 4.5
